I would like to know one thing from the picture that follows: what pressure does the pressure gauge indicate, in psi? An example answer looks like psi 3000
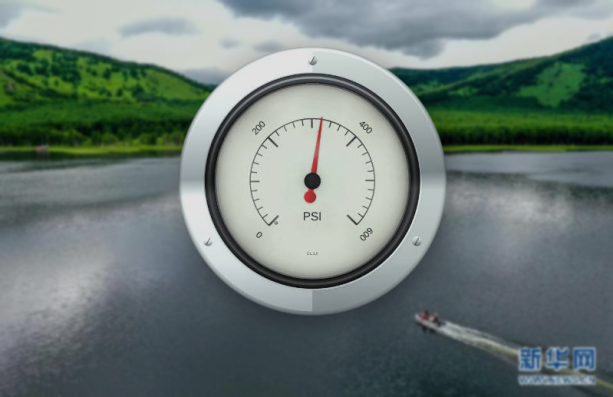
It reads psi 320
